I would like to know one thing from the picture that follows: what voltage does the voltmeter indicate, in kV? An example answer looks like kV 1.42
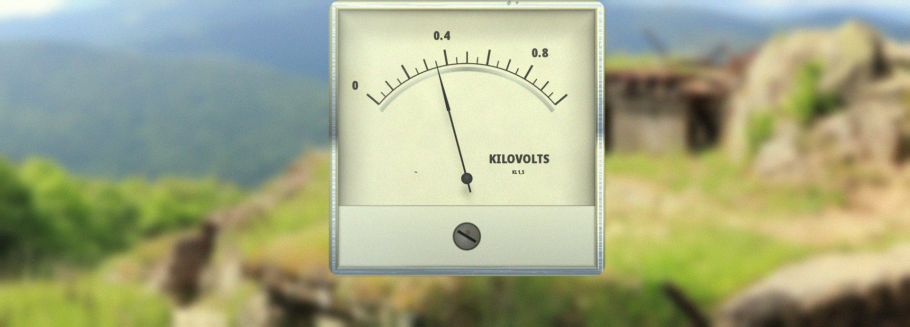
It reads kV 0.35
